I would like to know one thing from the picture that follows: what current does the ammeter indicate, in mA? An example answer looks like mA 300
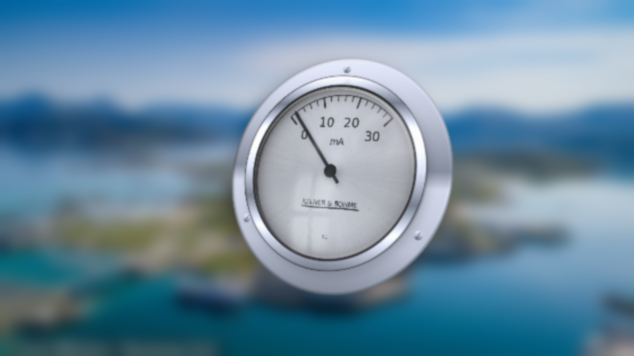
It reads mA 2
